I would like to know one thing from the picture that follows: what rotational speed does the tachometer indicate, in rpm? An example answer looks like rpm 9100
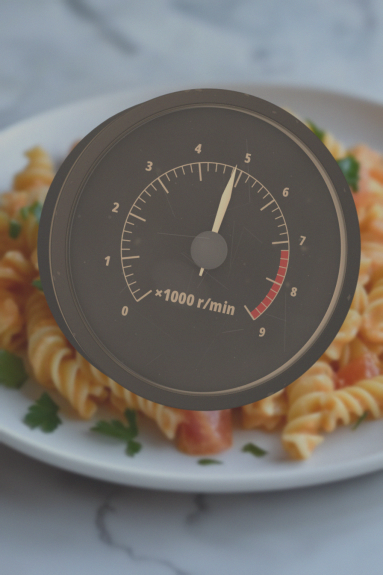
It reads rpm 4800
